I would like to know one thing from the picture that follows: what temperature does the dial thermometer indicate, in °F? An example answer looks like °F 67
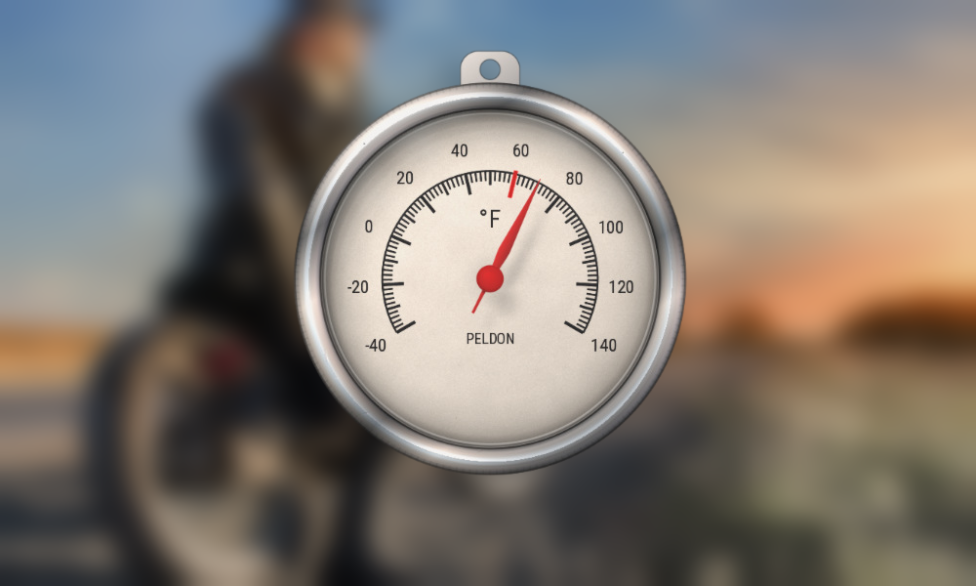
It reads °F 70
